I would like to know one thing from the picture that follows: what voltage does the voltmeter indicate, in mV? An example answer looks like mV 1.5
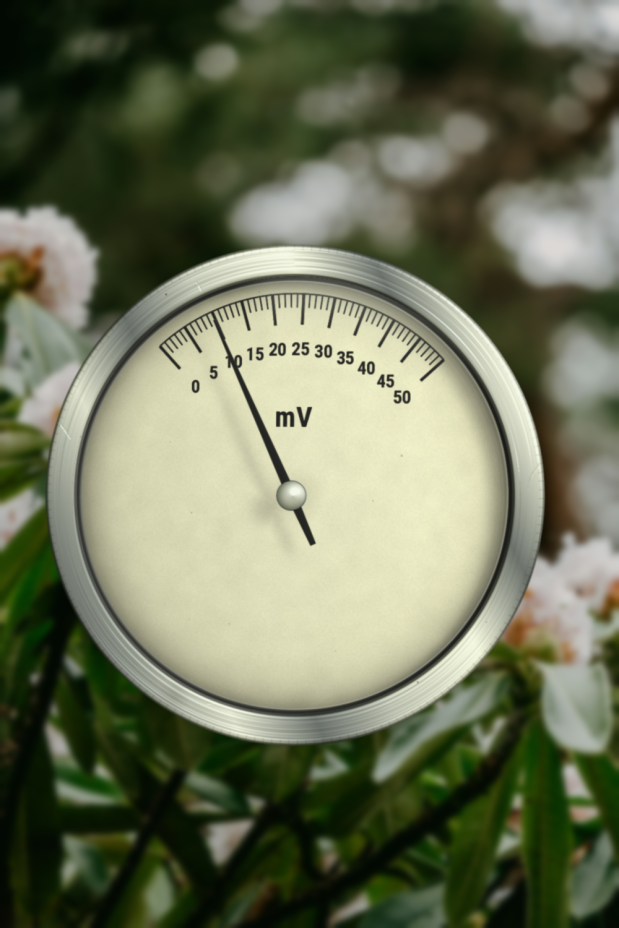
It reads mV 10
